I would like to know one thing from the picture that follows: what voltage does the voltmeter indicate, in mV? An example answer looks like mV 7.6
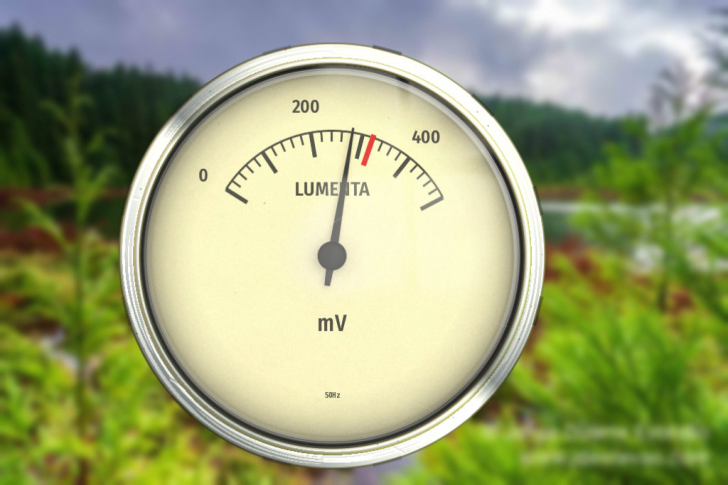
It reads mV 280
